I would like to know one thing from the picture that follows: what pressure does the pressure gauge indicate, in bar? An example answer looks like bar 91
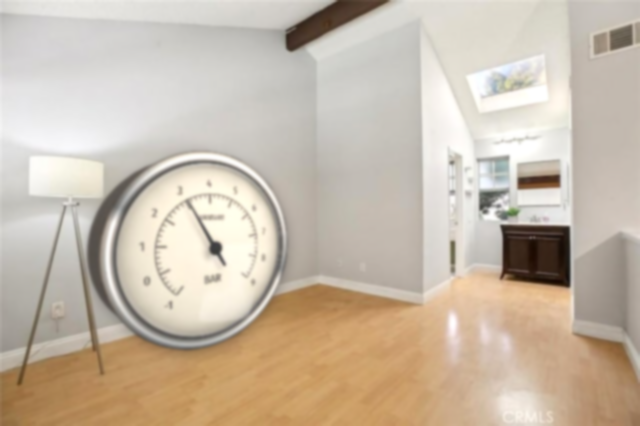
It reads bar 3
